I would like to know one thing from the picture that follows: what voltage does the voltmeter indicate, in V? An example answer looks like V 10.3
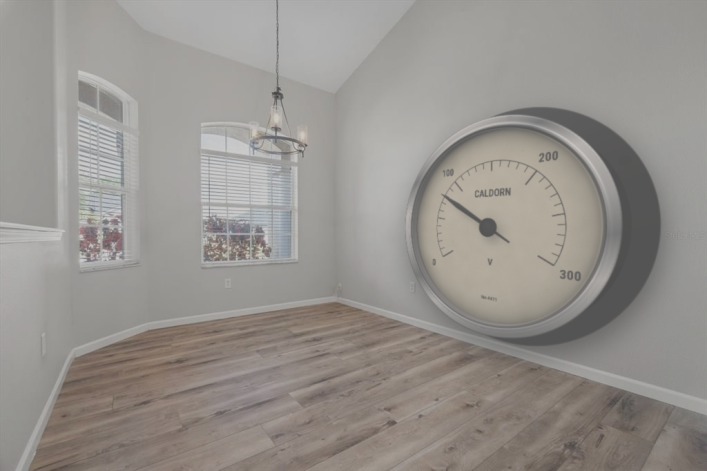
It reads V 80
